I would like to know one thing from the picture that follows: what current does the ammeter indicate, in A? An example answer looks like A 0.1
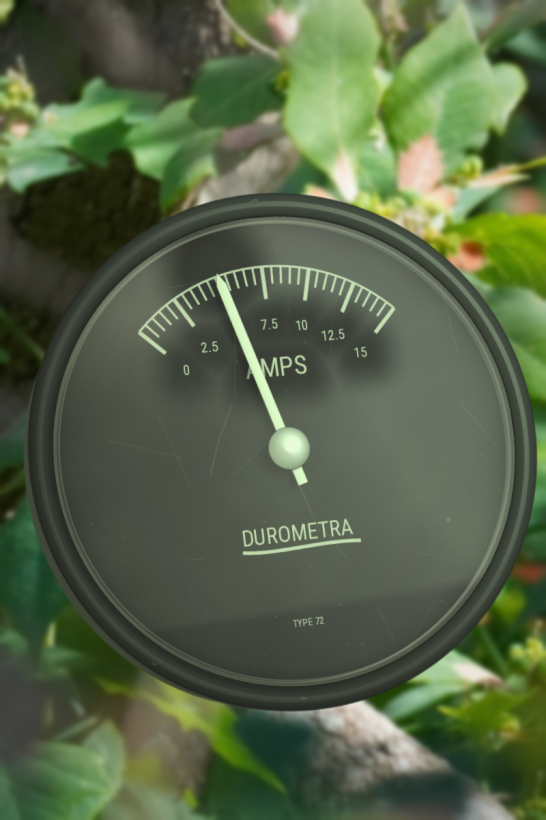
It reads A 5
